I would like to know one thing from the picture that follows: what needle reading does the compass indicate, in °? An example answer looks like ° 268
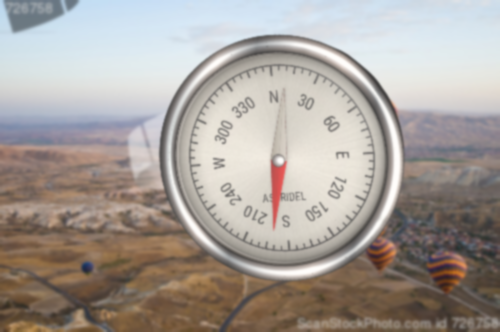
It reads ° 190
